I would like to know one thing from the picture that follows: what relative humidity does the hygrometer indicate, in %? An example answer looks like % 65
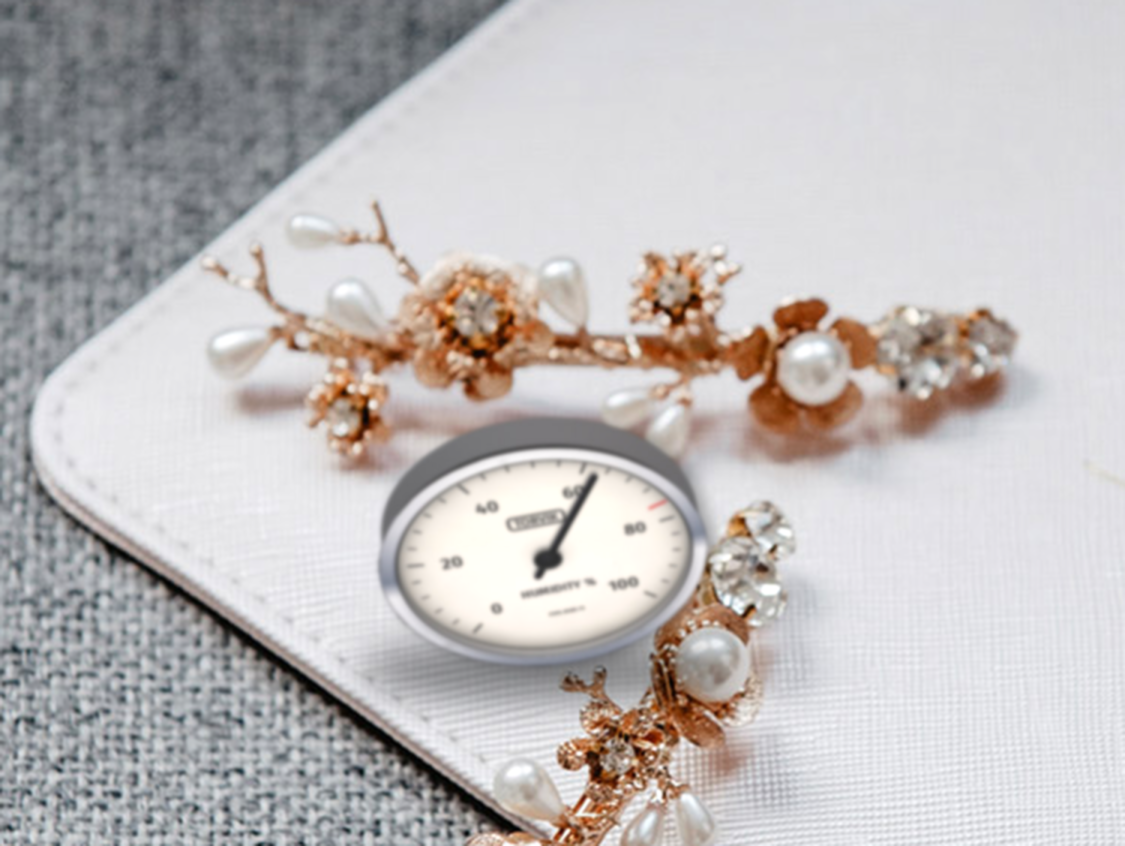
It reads % 62
